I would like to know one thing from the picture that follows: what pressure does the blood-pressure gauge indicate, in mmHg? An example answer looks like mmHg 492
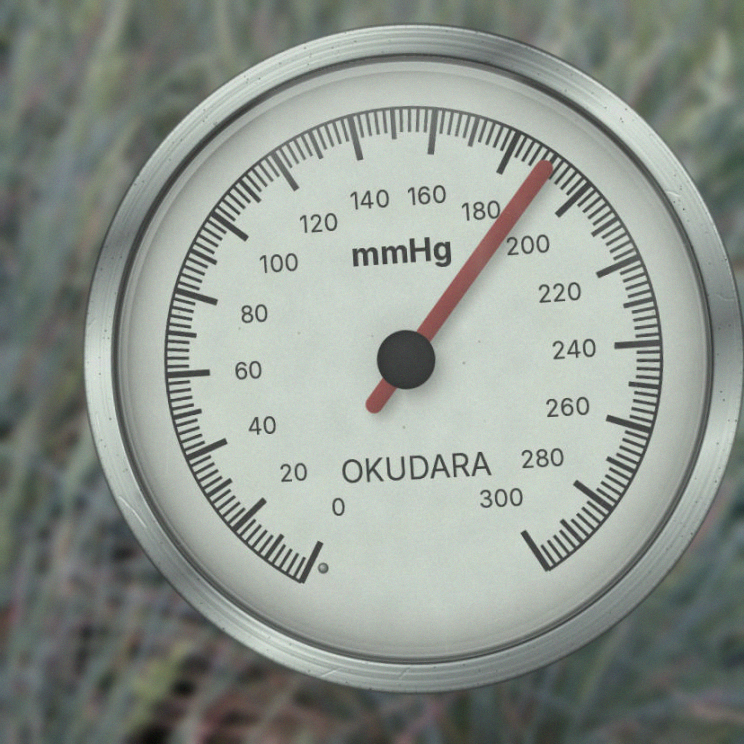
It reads mmHg 190
